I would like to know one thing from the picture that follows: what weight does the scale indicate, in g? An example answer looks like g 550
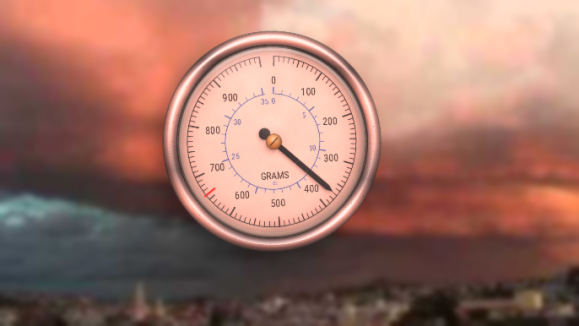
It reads g 370
